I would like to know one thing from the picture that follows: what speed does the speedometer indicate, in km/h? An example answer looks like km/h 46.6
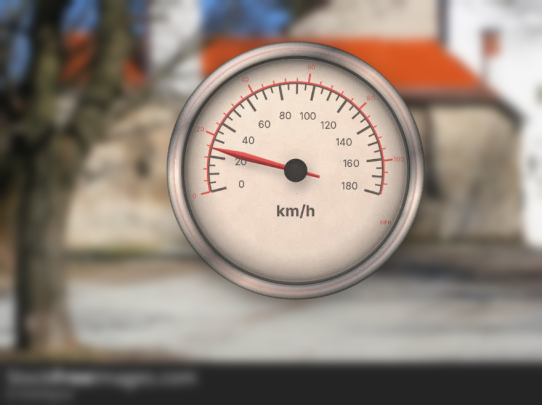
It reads km/h 25
